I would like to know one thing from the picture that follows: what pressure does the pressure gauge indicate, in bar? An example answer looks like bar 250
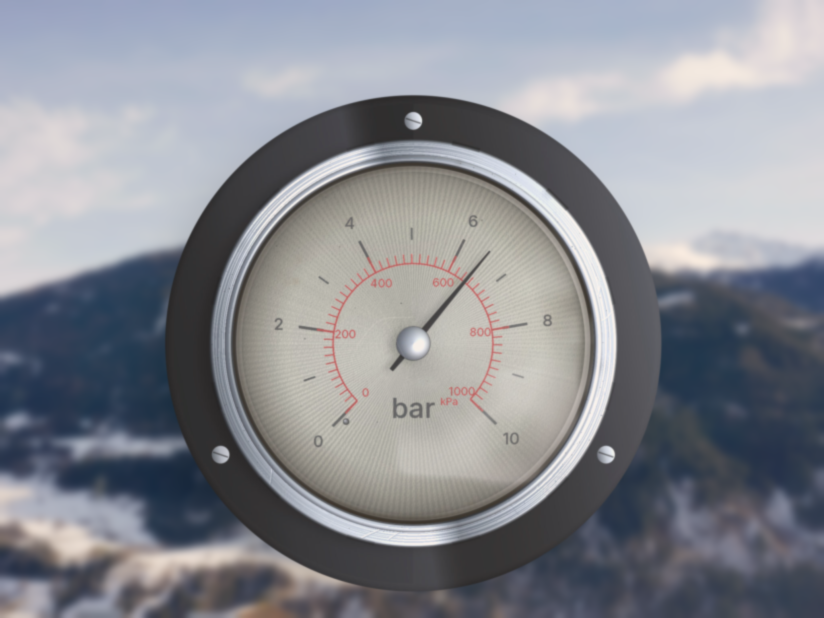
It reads bar 6.5
